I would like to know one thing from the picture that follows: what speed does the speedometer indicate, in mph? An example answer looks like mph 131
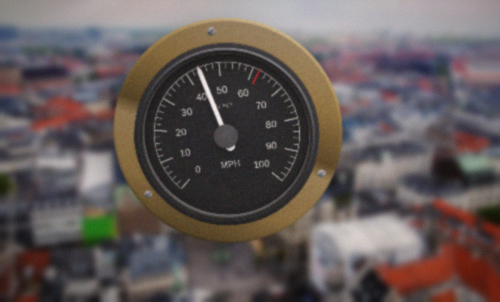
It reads mph 44
